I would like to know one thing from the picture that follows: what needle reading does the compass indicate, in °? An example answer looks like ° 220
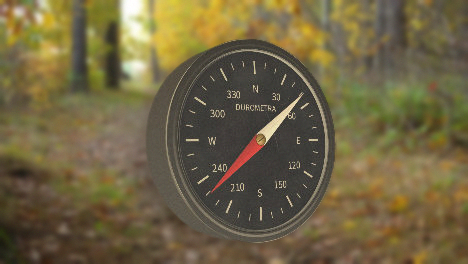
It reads ° 230
